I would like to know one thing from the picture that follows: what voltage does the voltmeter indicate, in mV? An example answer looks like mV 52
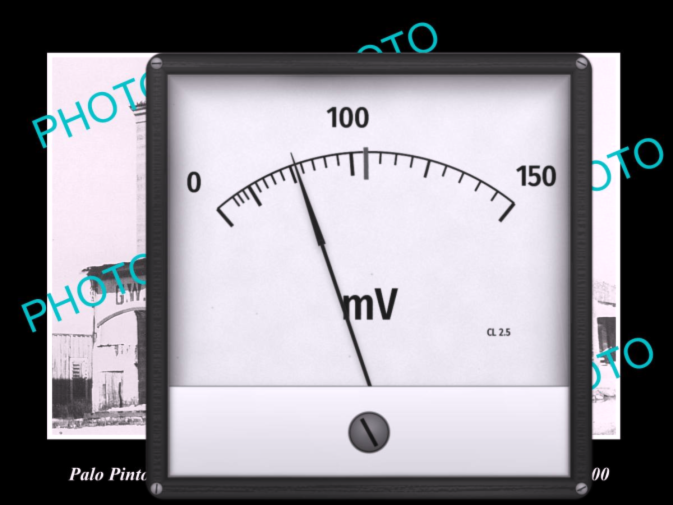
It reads mV 77.5
